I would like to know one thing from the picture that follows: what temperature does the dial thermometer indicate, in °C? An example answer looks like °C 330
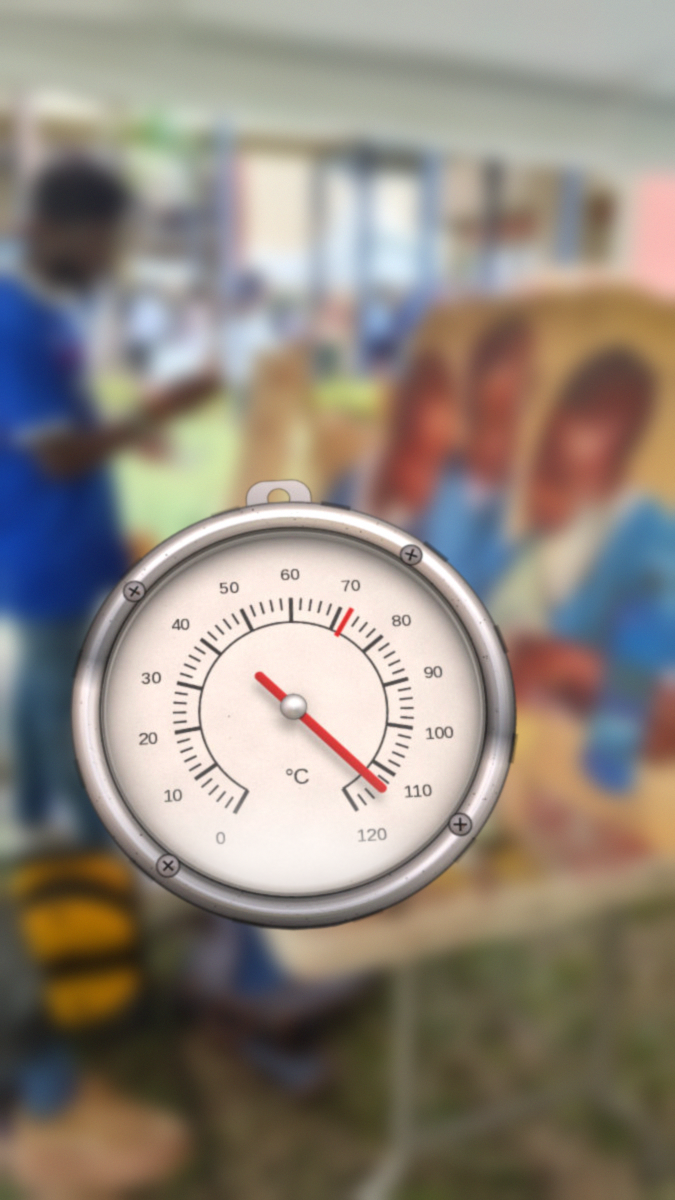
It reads °C 114
